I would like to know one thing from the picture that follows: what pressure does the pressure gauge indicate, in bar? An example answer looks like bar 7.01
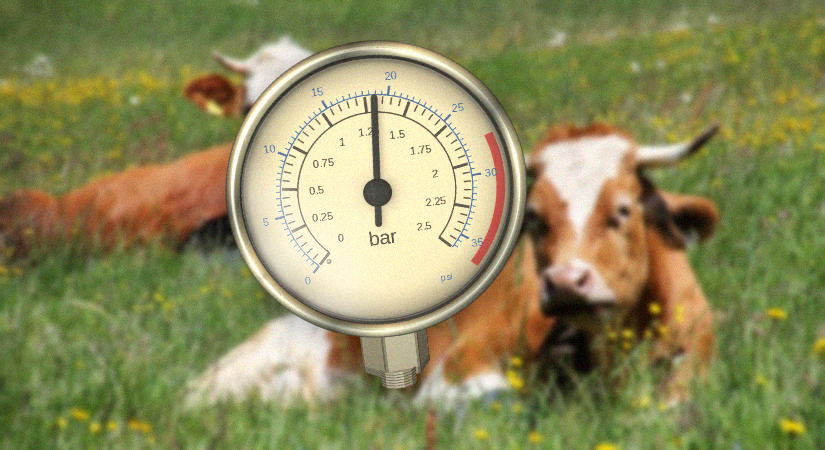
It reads bar 1.3
